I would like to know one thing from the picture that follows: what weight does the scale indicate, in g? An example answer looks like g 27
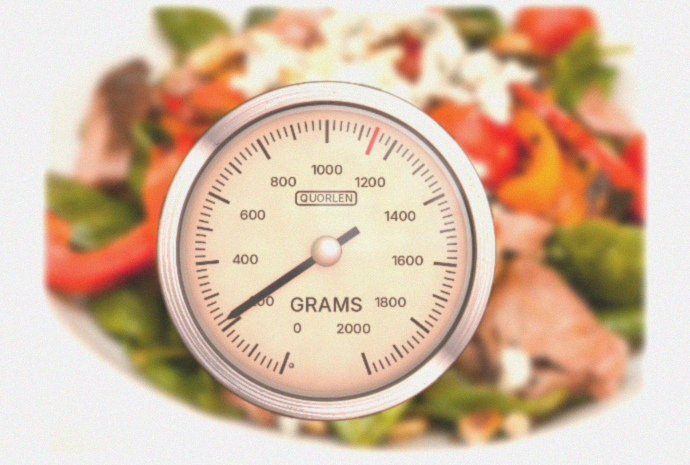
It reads g 220
